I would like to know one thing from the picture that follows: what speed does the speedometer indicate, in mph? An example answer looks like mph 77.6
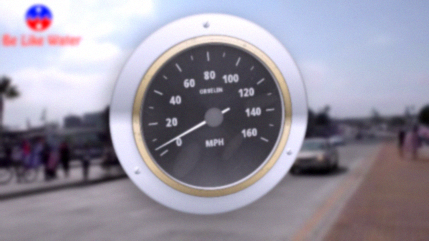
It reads mph 5
